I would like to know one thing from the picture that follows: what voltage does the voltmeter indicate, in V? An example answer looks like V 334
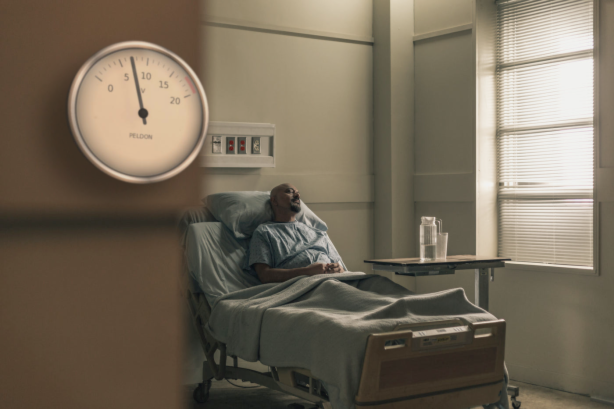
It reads V 7
